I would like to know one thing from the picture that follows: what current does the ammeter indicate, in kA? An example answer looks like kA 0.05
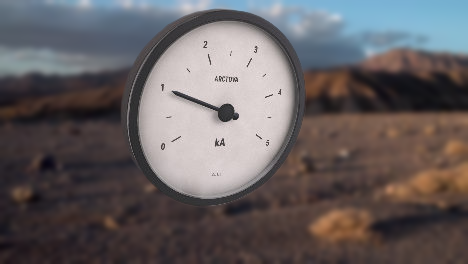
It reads kA 1
